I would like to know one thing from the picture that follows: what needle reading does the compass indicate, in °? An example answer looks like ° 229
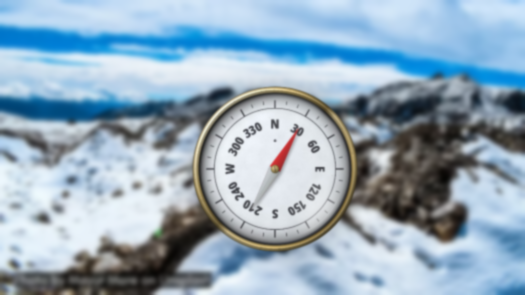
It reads ° 30
